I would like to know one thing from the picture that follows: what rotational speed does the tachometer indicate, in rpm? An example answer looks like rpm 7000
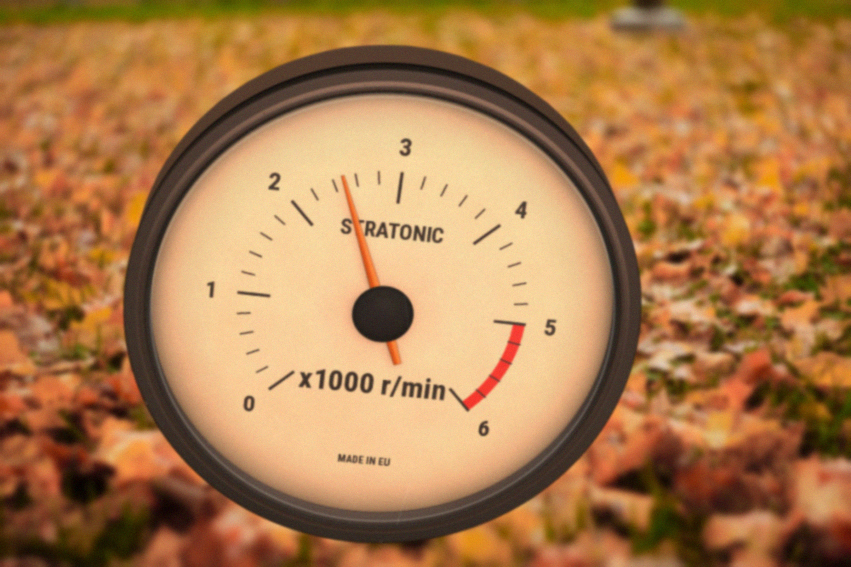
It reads rpm 2500
